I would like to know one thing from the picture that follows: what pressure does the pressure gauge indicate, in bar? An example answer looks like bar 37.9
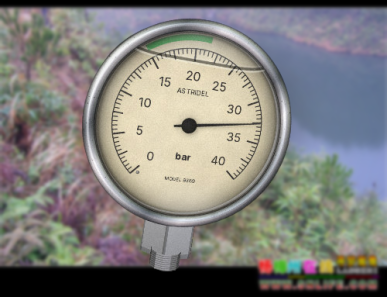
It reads bar 32.5
